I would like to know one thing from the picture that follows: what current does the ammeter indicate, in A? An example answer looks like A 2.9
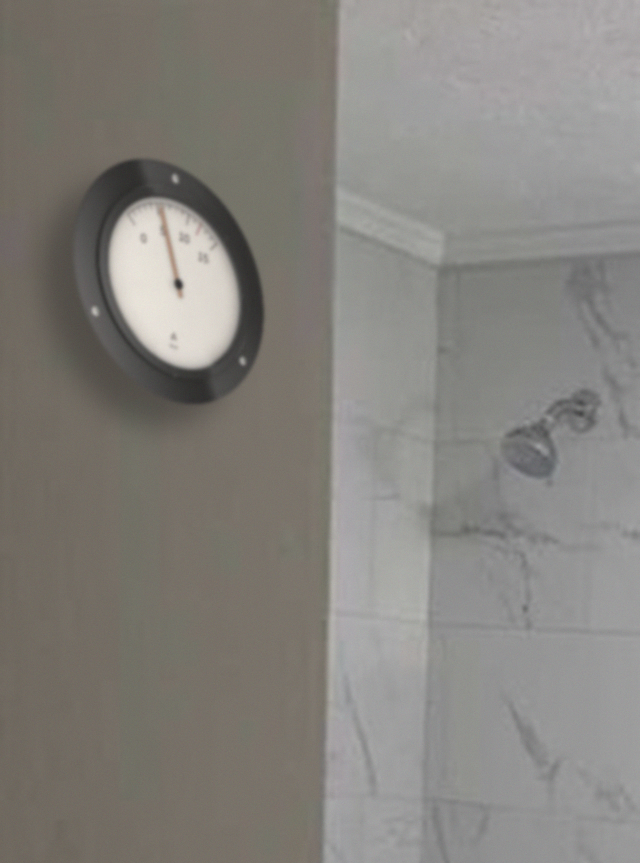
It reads A 5
